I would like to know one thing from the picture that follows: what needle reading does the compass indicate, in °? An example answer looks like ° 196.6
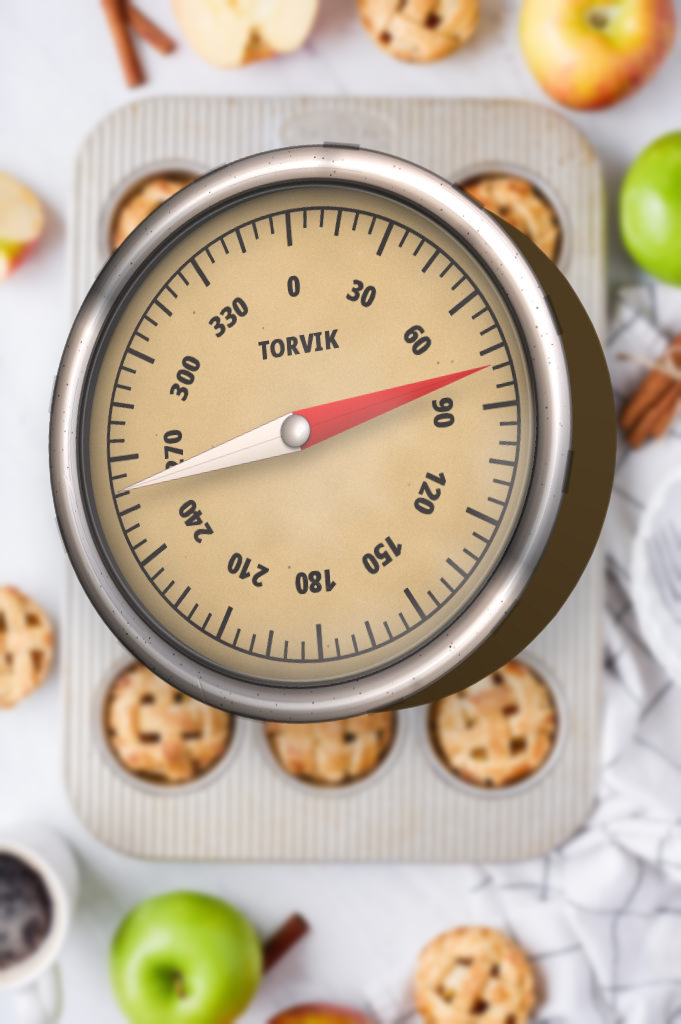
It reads ° 80
